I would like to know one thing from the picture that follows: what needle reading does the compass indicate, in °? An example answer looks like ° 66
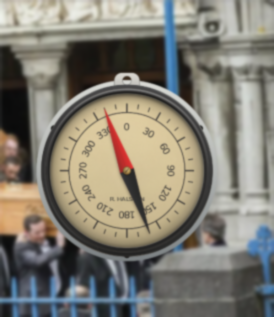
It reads ° 340
